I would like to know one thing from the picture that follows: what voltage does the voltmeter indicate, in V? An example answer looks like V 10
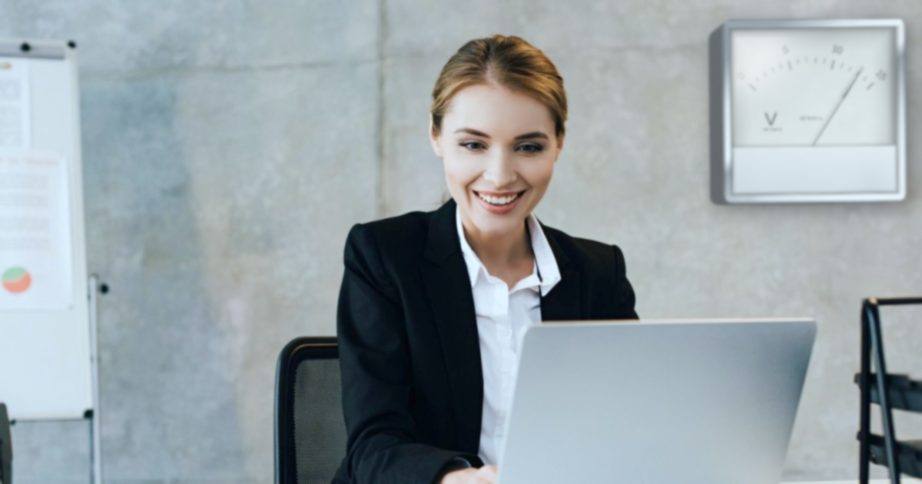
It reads V 13
